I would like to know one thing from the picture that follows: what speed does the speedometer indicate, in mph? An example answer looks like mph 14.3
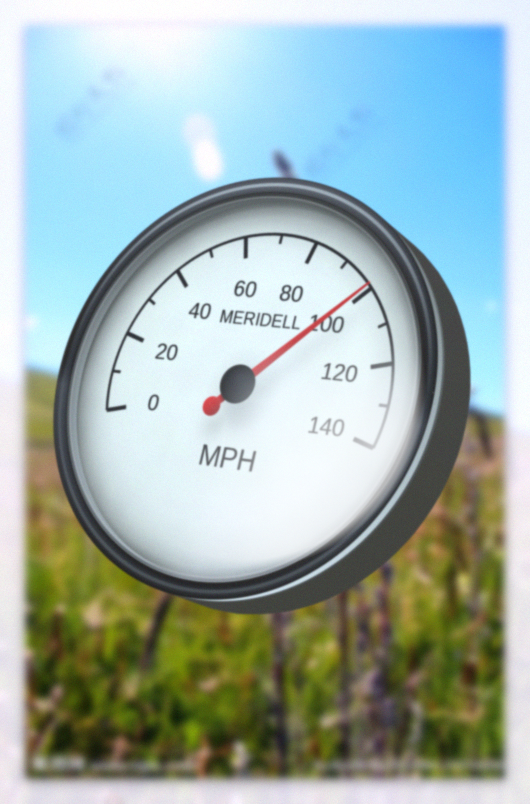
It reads mph 100
